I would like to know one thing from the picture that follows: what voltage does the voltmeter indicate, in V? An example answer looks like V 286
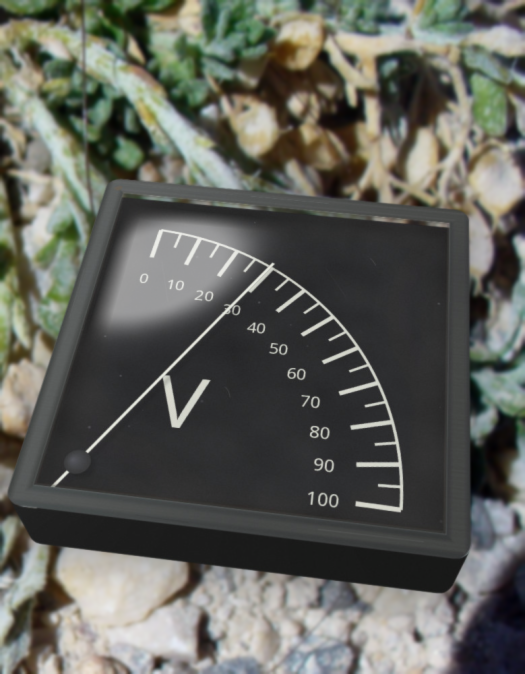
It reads V 30
